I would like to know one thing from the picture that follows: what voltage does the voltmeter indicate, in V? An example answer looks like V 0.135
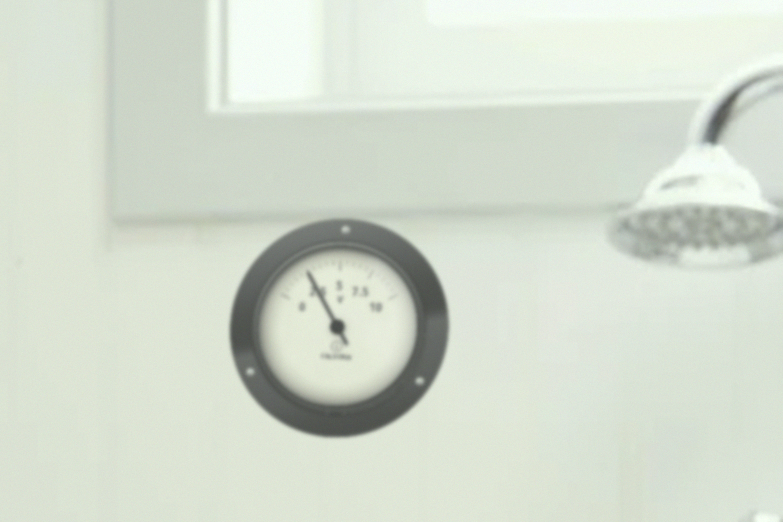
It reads V 2.5
